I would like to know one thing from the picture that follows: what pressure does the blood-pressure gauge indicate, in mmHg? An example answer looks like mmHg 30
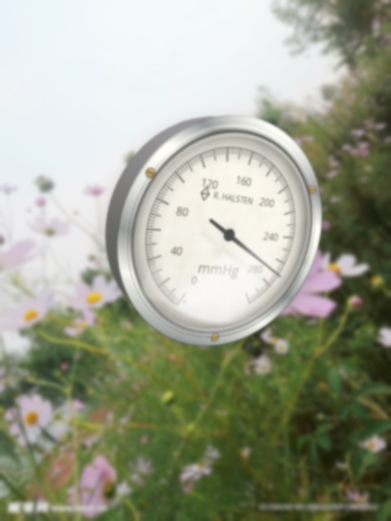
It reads mmHg 270
